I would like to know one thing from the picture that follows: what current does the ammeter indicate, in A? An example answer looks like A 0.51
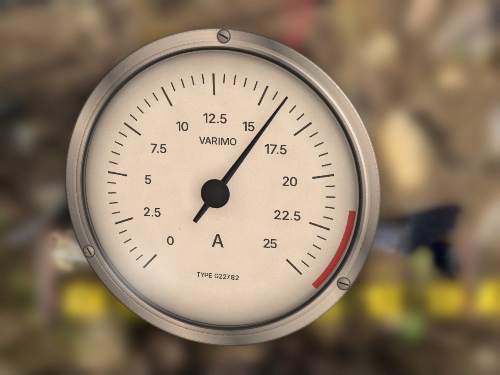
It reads A 16
